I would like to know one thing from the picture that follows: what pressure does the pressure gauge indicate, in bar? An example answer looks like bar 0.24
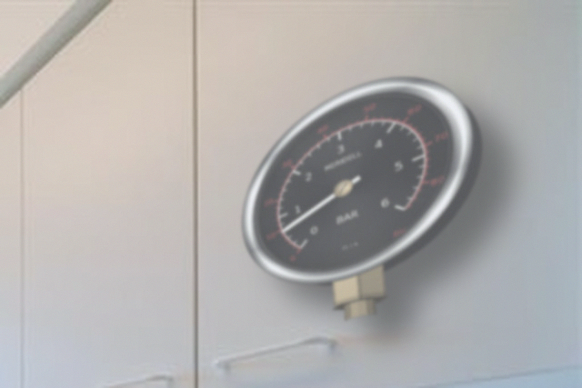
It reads bar 0.6
